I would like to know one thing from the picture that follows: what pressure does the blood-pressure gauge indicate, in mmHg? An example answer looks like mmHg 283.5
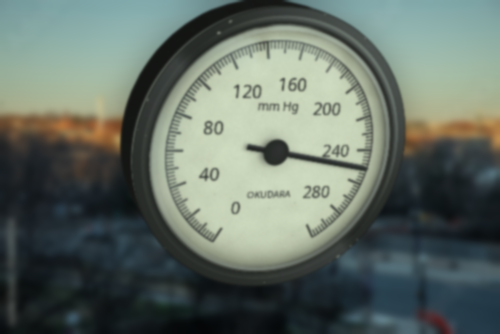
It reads mmHg 250
